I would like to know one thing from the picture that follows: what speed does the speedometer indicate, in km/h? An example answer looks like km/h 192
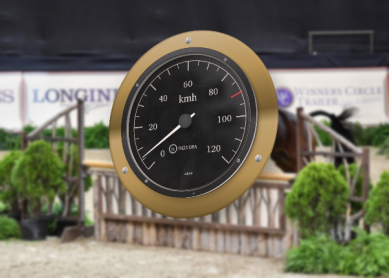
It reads km/h 5
